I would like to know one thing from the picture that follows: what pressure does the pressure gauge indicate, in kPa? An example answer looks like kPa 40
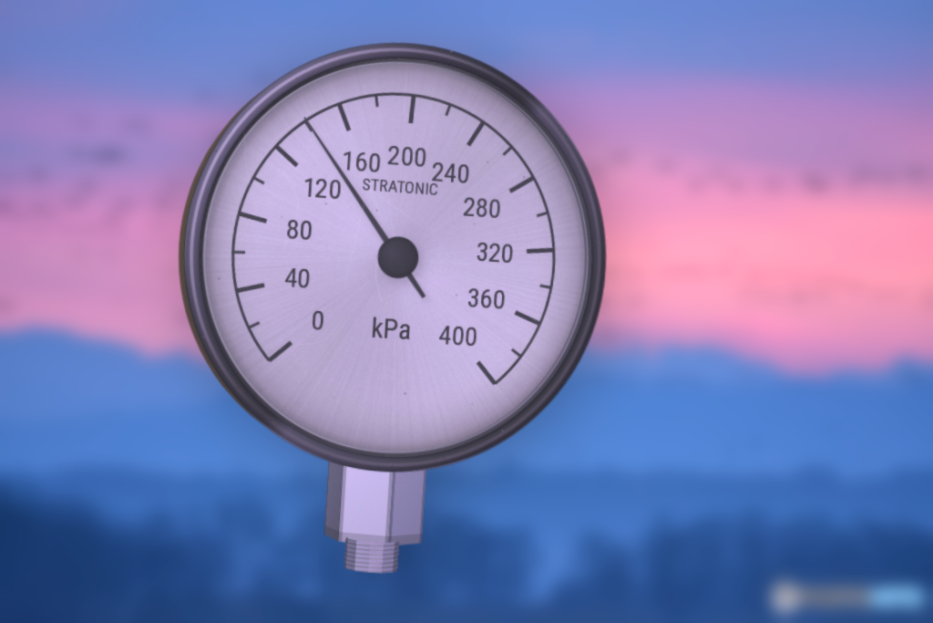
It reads kPa 140
